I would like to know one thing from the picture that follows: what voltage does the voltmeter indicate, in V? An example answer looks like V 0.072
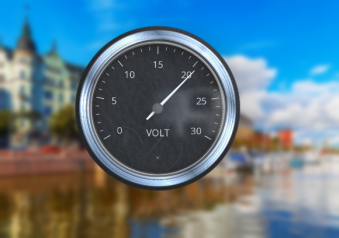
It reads V 20.5
